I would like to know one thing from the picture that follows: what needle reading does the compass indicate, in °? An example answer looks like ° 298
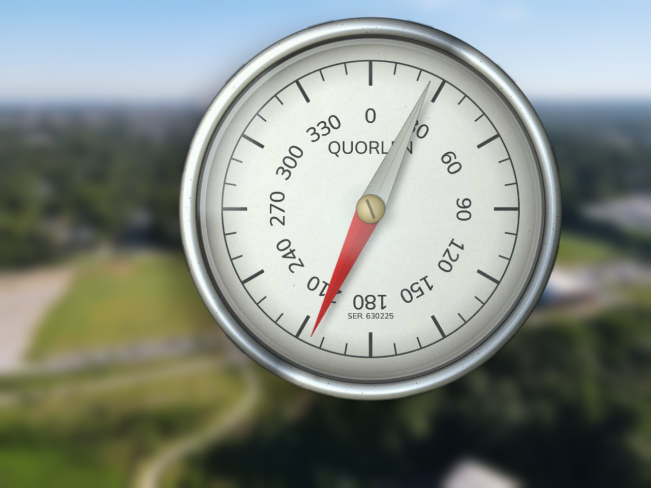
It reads ° 205
